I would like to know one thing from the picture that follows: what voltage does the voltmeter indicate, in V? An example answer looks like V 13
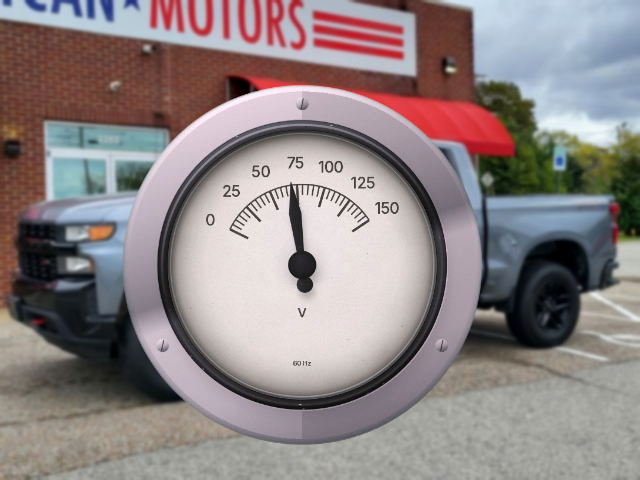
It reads V 70
